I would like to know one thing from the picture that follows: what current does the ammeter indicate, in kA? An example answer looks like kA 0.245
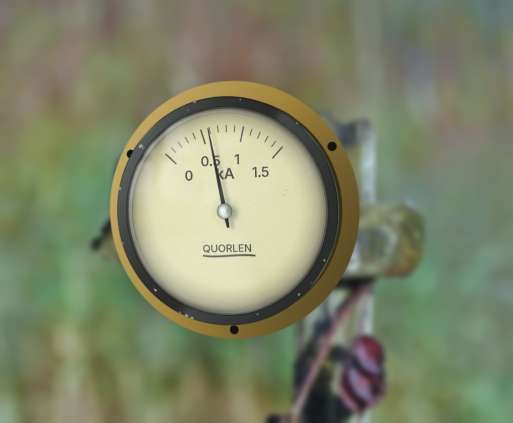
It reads kA 0.6
